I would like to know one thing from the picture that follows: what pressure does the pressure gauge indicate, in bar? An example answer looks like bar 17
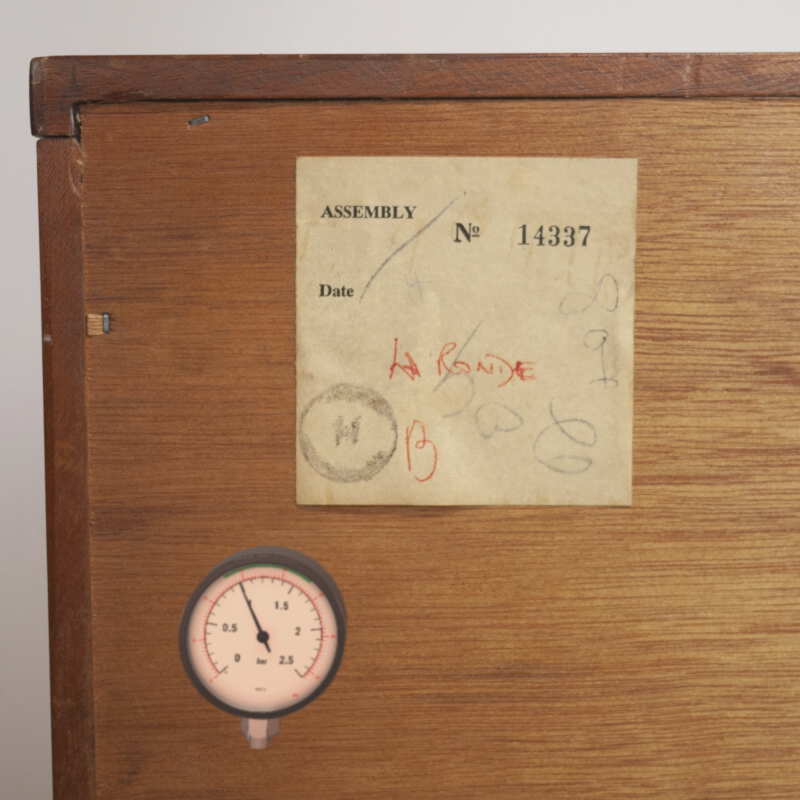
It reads bar 1
